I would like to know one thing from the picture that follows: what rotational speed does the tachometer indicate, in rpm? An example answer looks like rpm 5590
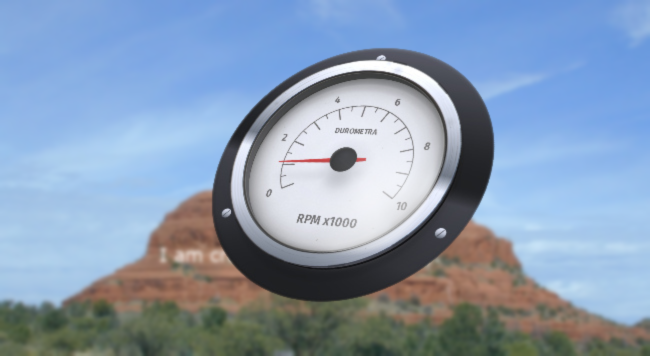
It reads rpm 1000
